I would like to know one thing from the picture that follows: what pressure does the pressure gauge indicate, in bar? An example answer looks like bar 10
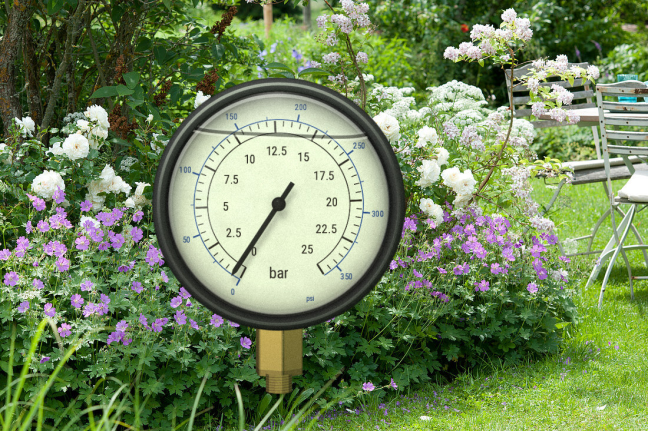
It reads bar 0.5
